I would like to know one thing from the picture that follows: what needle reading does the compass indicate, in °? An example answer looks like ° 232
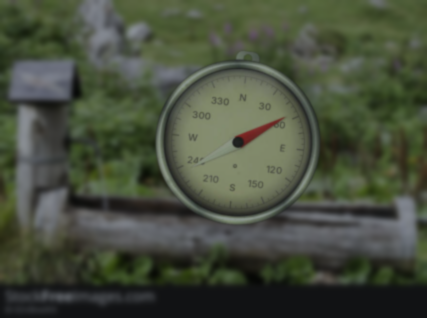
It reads ° 55
